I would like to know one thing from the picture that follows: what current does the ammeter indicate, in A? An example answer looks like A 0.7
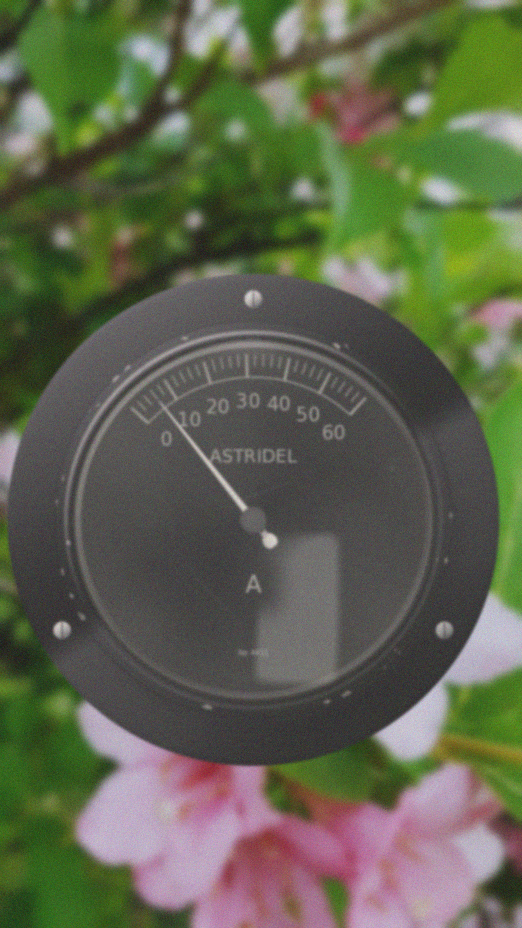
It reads A 6
